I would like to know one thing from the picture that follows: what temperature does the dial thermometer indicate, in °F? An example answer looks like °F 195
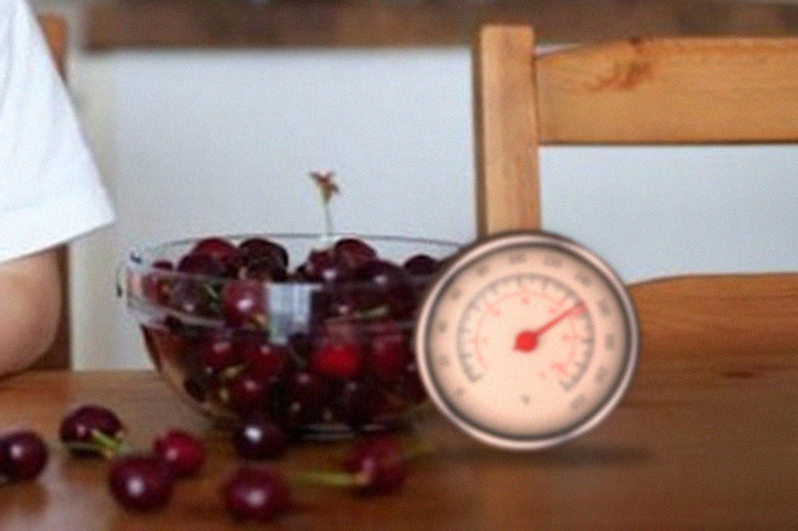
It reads °F 150
